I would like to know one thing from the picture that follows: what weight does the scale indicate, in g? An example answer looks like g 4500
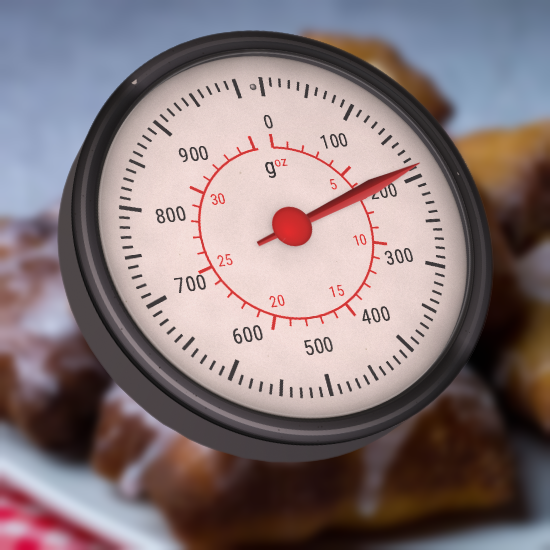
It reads g 190
